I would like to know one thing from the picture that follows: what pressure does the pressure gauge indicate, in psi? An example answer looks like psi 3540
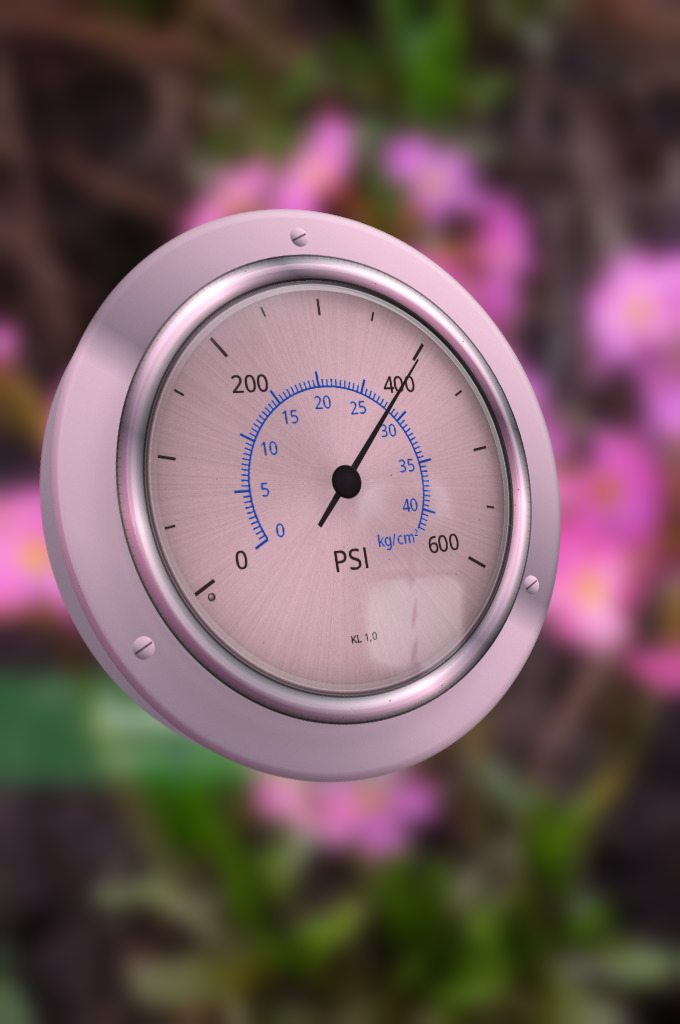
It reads psi 400
